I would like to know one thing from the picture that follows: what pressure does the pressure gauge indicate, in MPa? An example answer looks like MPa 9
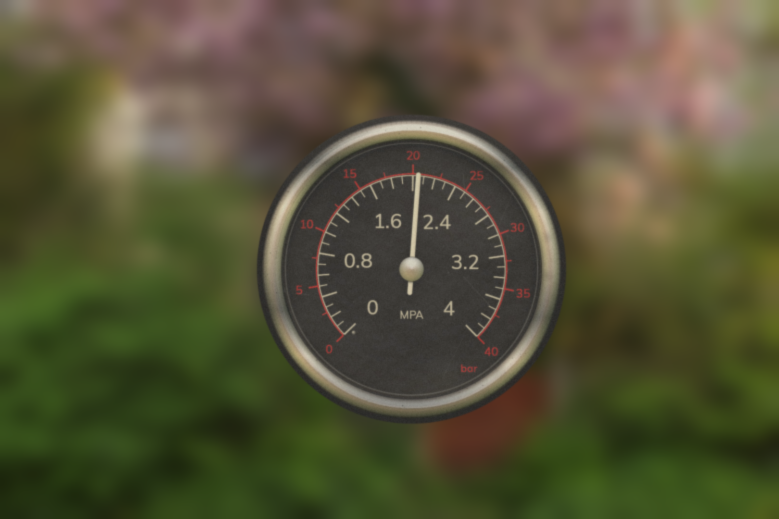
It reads MPa 2.05
